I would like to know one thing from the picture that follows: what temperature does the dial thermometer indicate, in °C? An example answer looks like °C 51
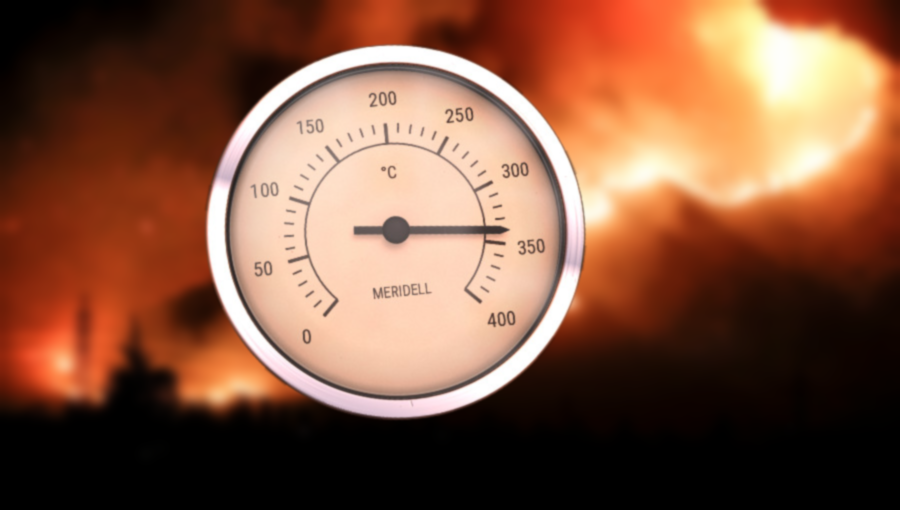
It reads °C 340
